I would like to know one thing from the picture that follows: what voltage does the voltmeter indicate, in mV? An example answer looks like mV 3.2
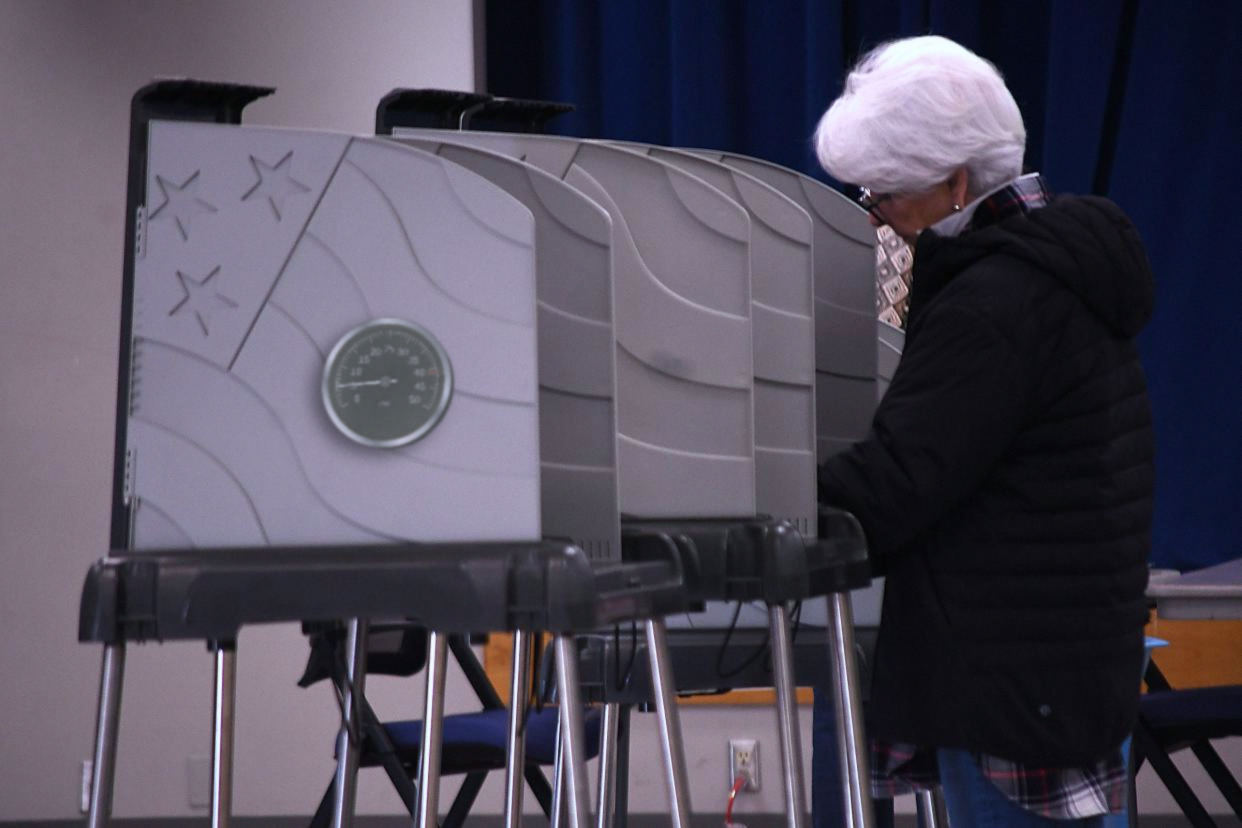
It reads mV 5
